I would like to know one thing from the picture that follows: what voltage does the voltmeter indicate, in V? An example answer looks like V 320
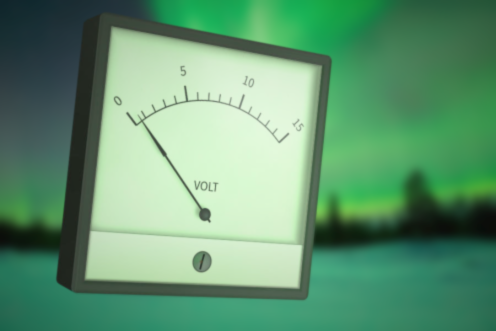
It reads V 0.5
